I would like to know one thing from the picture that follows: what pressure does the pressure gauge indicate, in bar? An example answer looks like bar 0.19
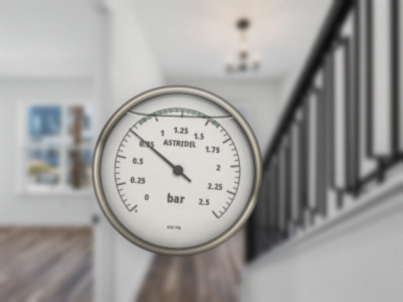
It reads bar 0.75
